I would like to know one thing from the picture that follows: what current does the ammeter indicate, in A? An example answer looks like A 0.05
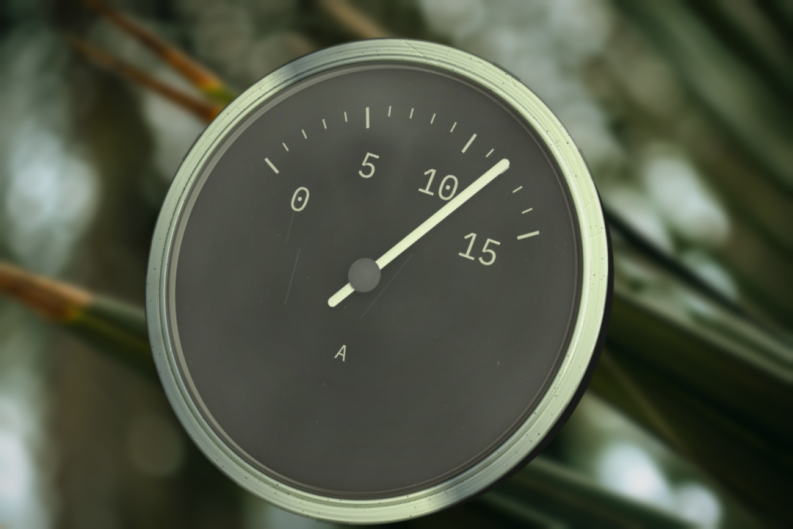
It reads A 12
